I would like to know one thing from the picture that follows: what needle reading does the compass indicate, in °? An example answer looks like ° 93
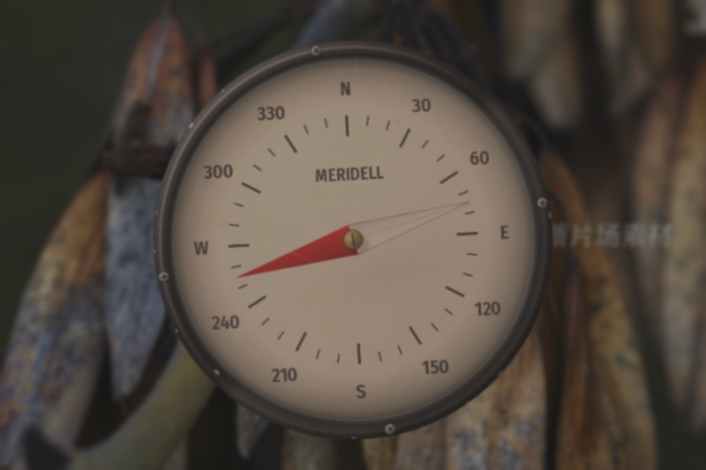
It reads ° 255
